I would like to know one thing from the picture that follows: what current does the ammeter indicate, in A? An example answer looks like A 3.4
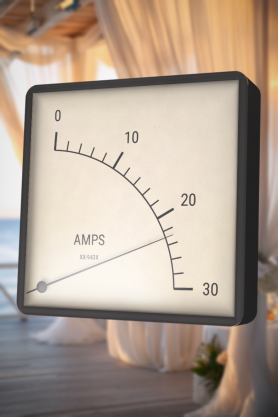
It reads A 23
